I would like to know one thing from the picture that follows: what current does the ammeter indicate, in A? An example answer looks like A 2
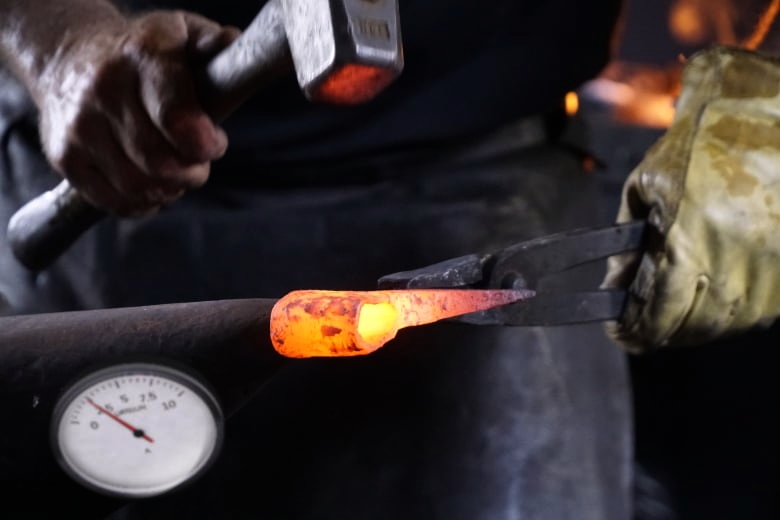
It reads A 2.5
